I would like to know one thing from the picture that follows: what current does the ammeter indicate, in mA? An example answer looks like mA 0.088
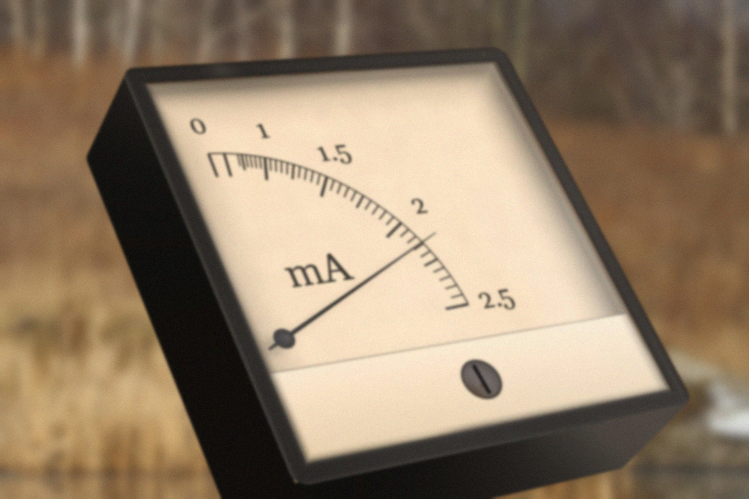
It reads mA 2.15
